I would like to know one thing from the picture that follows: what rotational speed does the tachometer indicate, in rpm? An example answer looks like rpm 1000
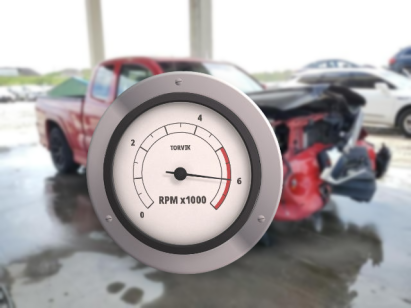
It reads rpm 6000
